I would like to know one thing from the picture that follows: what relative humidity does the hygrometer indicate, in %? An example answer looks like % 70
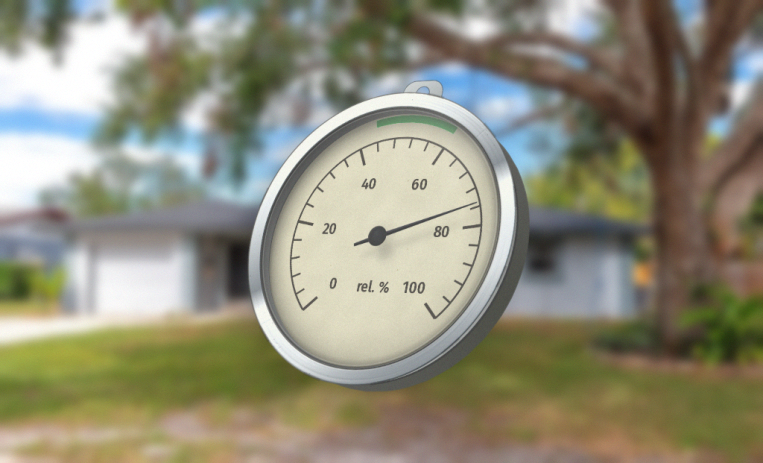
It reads % 76
